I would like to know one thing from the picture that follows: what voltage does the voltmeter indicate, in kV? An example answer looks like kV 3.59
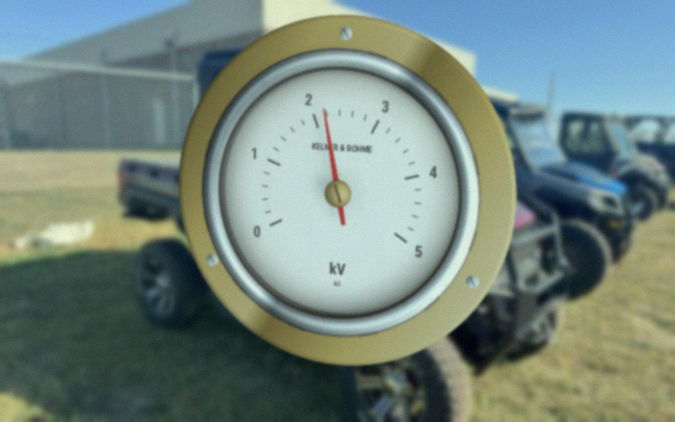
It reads kV 2.2
